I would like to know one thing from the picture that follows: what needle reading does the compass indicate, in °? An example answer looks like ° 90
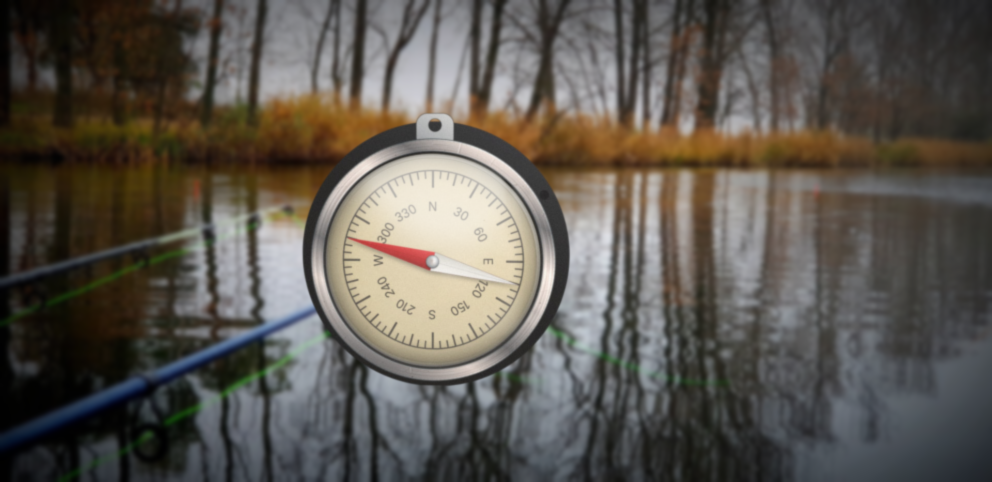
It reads ° 285
